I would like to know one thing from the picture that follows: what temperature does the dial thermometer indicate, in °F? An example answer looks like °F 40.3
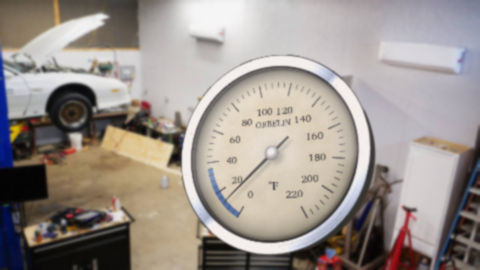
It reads °F 12
